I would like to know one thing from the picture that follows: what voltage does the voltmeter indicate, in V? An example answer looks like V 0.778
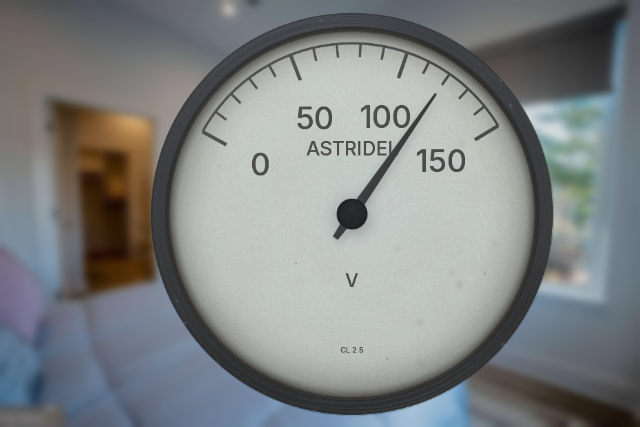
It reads V 120
